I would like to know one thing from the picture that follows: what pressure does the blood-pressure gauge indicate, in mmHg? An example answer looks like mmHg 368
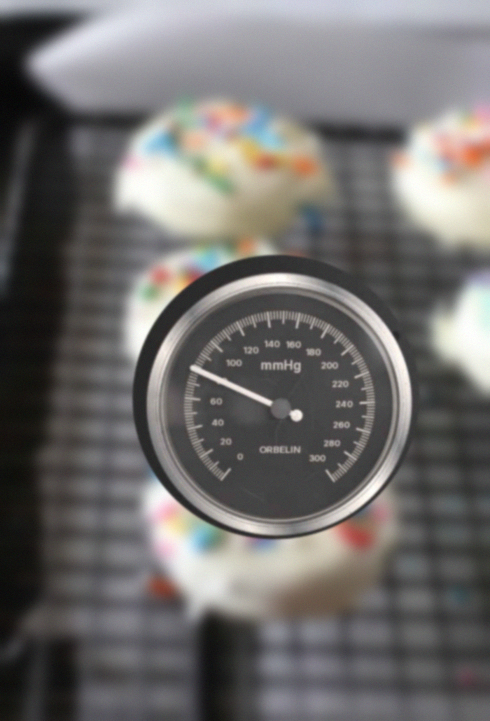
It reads mmHg 80
